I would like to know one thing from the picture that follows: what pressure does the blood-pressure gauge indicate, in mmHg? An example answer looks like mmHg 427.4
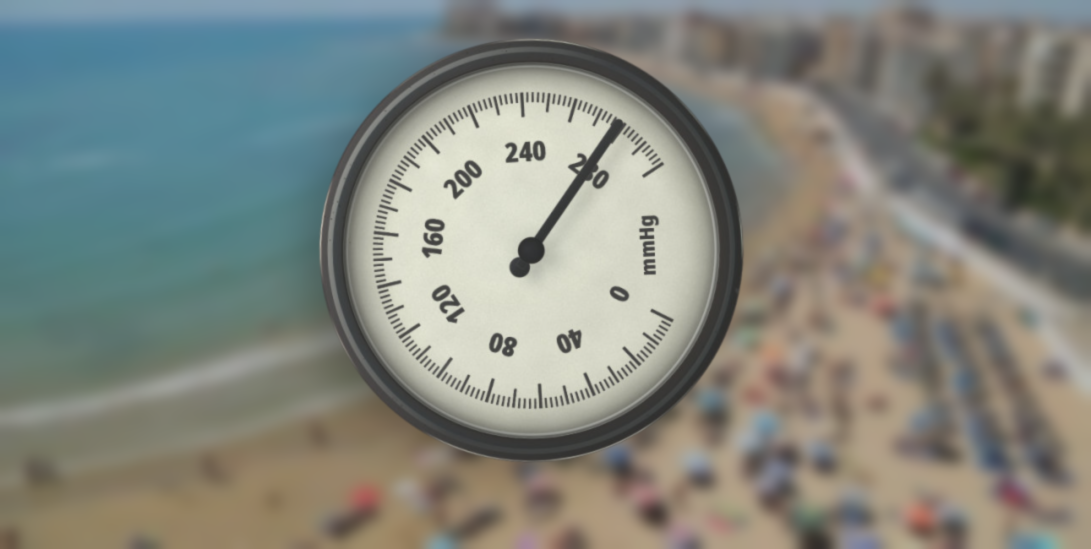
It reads mmHg 278
